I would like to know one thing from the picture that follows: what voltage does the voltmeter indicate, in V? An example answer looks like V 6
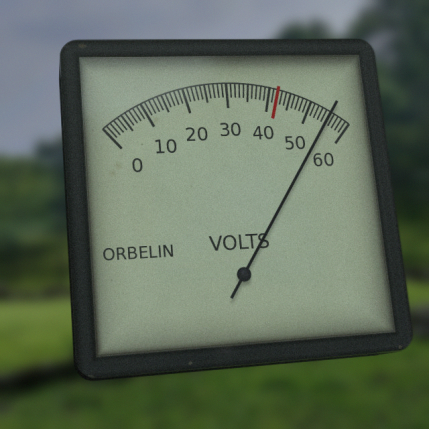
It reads V 55
